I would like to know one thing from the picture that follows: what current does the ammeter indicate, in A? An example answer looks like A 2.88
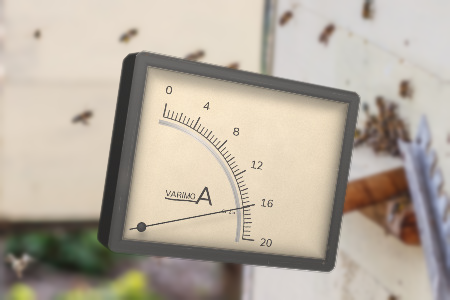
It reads A 16
